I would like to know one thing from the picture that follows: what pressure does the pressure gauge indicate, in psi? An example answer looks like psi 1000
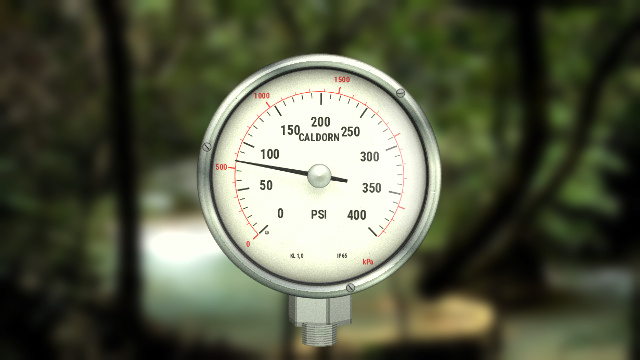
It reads psi 80
